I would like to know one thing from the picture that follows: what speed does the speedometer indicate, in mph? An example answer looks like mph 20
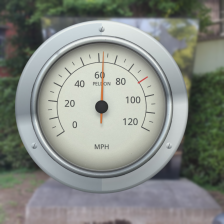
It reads mph 62.5
